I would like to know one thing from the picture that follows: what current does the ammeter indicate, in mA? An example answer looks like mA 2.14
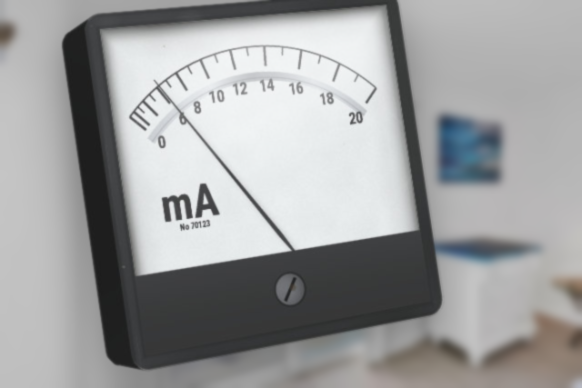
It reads mA 6
